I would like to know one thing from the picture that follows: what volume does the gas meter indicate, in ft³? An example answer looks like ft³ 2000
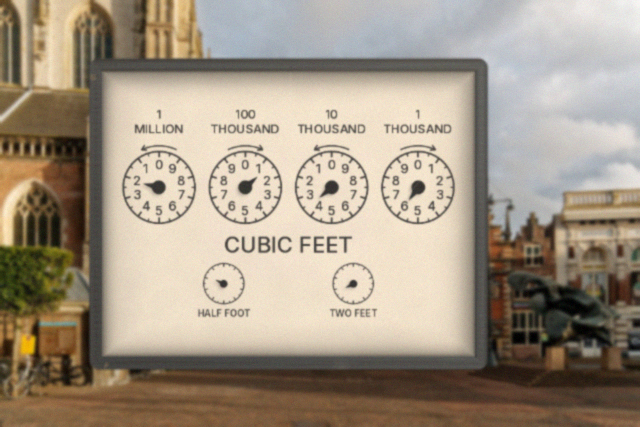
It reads ft³ 213600
